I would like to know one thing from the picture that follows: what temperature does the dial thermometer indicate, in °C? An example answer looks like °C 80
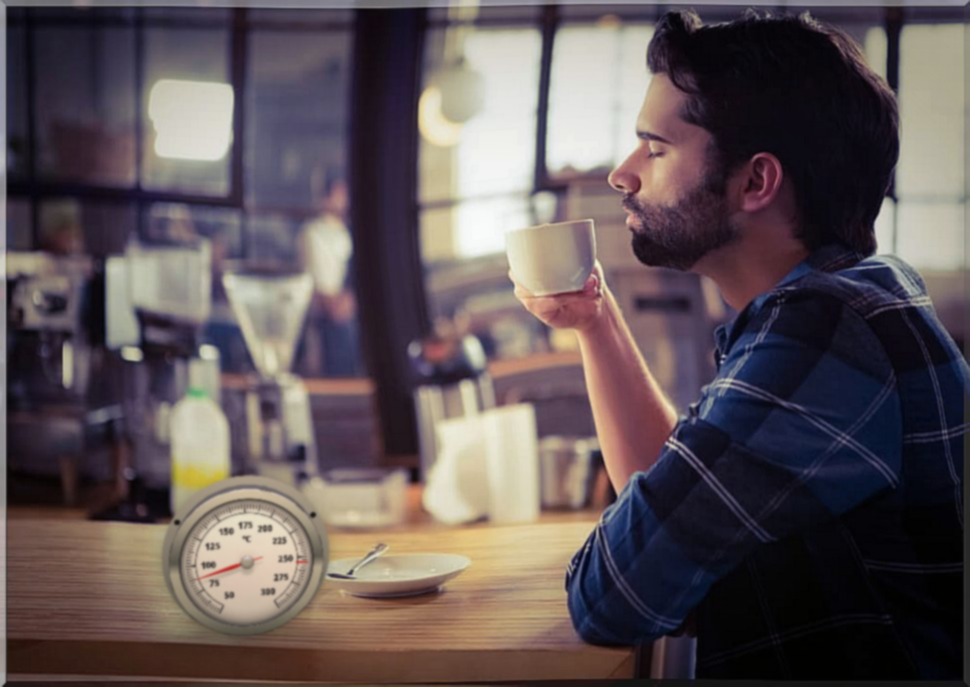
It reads °C 87.5
